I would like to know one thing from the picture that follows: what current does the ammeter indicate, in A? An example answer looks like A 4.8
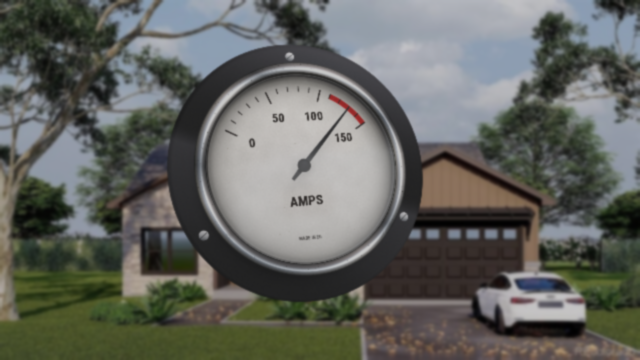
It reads A 130
